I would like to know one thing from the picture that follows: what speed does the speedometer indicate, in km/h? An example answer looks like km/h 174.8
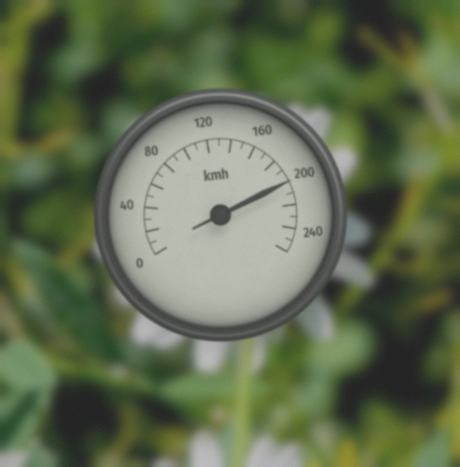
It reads km/h 200
